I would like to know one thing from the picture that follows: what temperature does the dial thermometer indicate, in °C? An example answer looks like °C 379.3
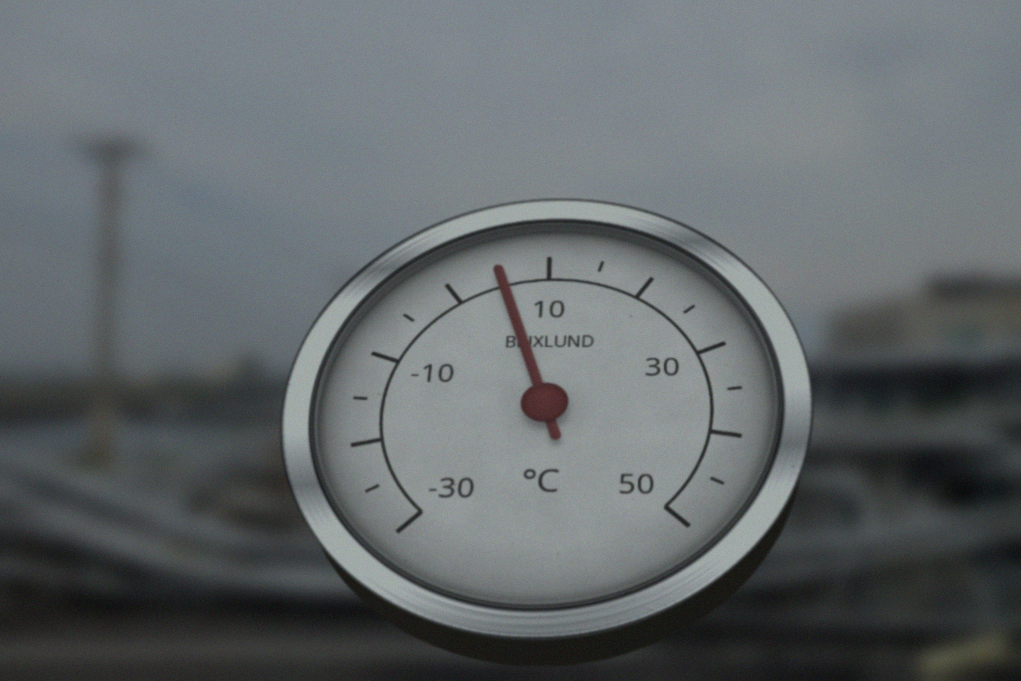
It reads °C 5
